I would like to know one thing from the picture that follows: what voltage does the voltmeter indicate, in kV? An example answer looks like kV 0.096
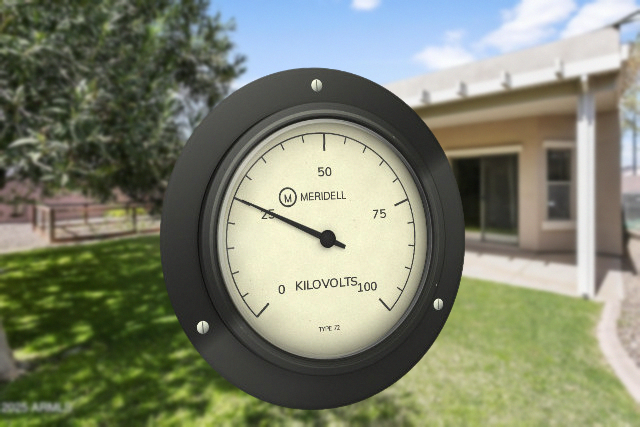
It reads kV 25
